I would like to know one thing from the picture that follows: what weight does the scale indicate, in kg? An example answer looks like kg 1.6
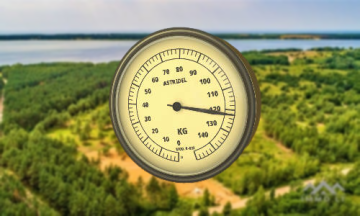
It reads kg 122
